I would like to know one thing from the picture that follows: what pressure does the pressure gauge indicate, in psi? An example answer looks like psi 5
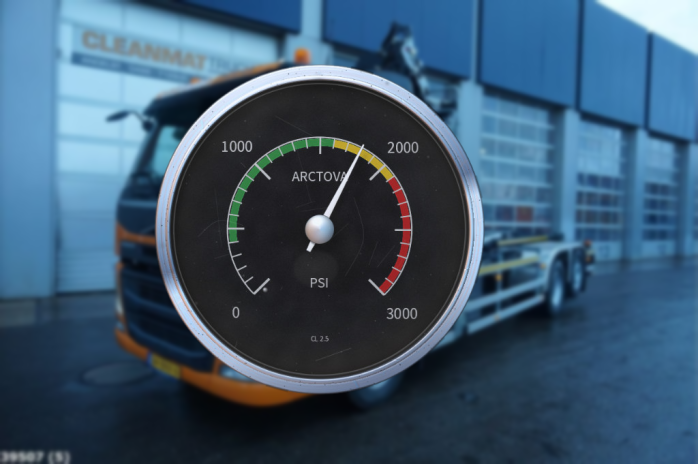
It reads psi 1800
